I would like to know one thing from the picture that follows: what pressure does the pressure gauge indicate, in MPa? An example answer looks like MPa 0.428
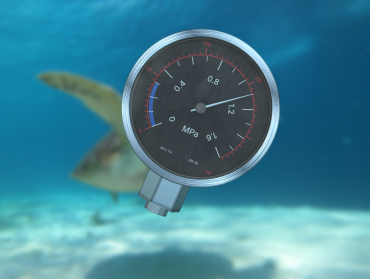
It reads MPa 1.1
